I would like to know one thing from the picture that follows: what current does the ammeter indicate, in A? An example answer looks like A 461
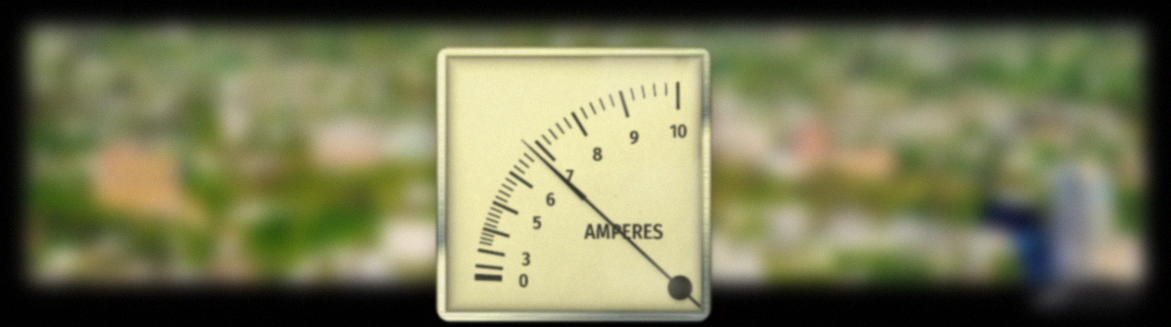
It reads A 6.8
